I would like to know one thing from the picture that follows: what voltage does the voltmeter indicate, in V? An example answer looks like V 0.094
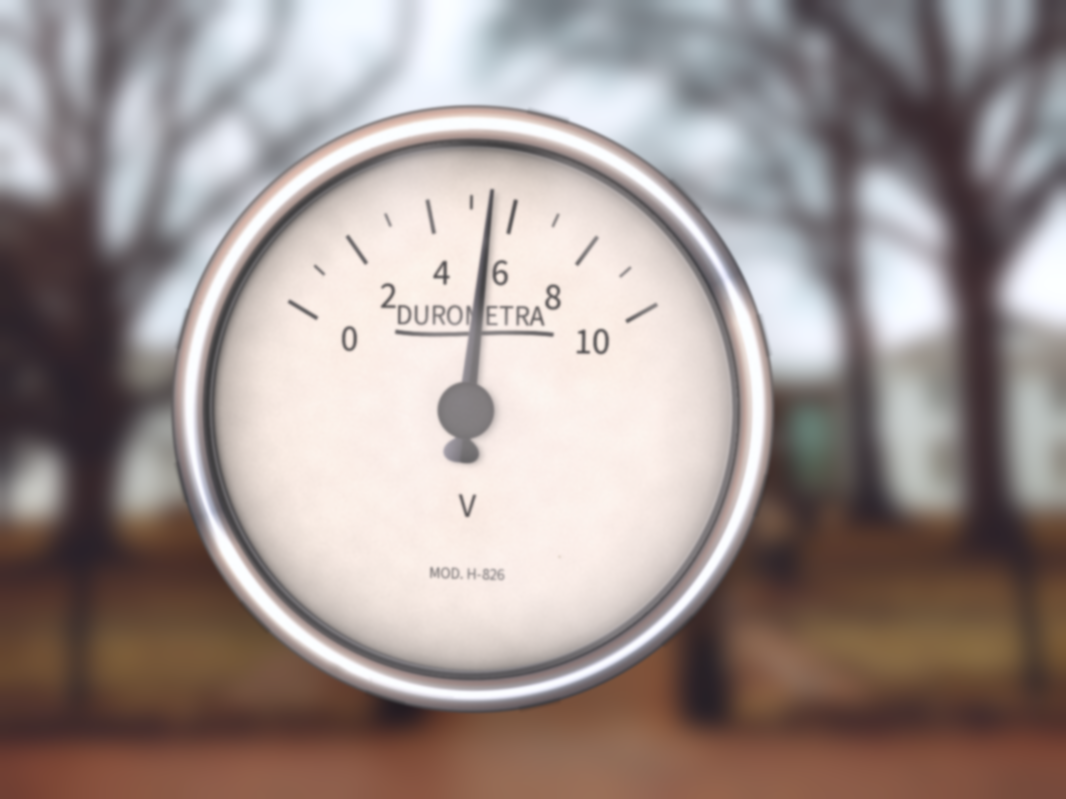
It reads V 5.5
